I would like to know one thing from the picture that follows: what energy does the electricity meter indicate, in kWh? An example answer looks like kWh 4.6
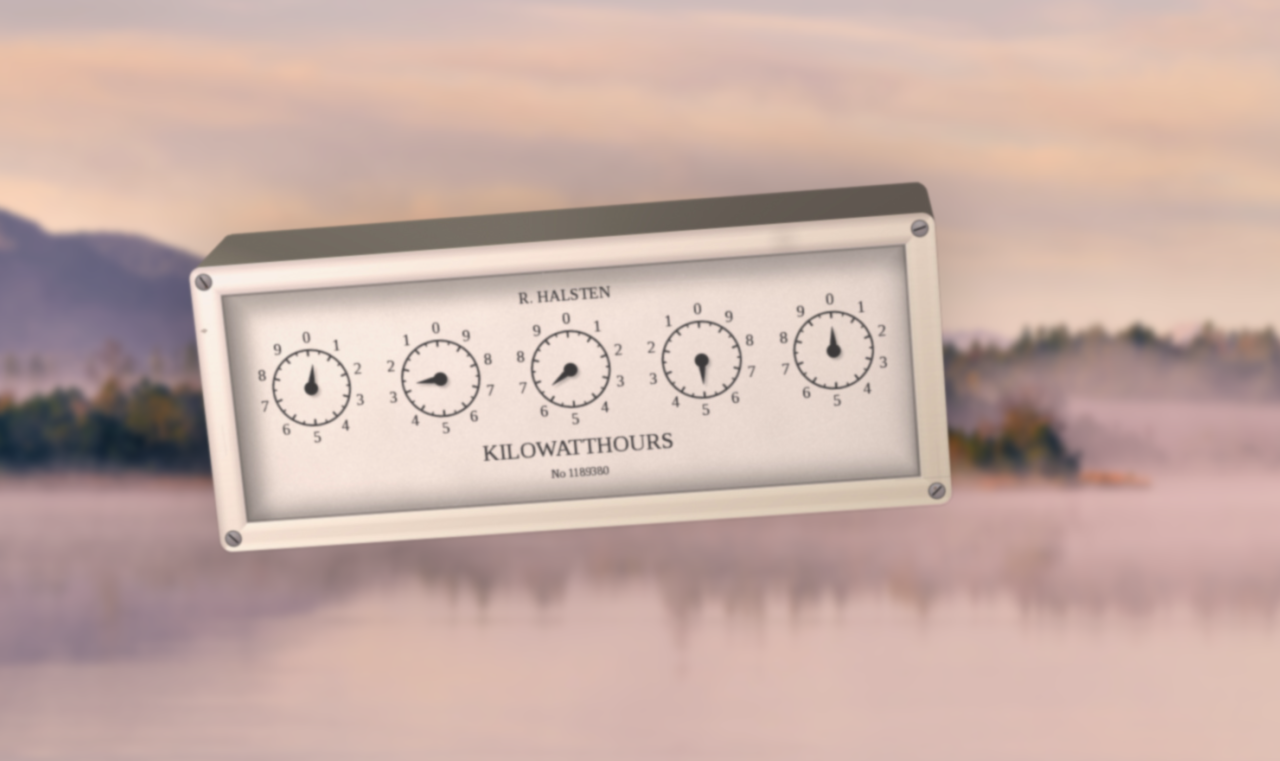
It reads kWh 2650
